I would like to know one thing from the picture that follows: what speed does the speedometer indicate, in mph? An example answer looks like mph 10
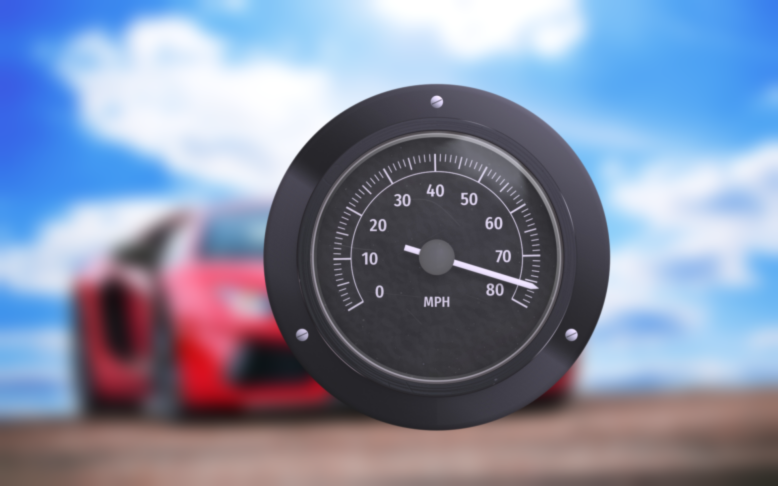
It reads mph 76
